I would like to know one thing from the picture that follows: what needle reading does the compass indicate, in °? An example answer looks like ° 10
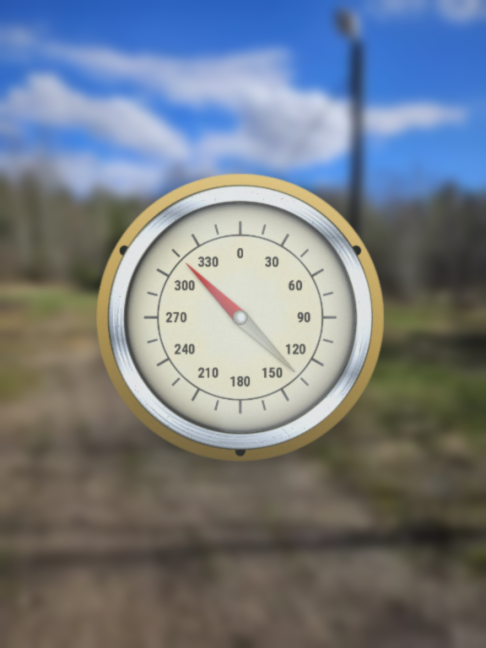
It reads ° 315
